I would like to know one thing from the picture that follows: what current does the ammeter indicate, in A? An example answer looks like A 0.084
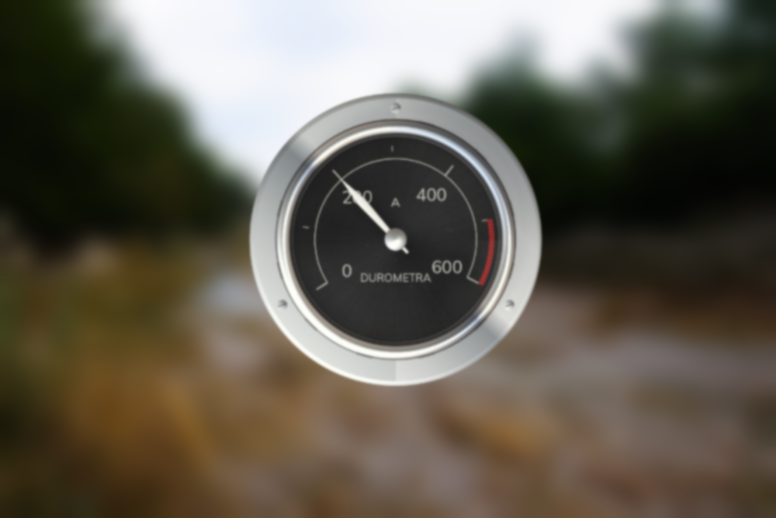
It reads A 200
